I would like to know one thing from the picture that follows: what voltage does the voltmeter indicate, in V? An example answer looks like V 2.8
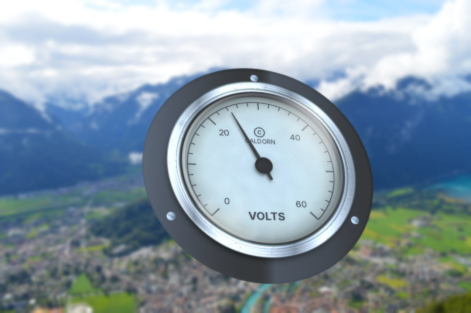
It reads V 24
